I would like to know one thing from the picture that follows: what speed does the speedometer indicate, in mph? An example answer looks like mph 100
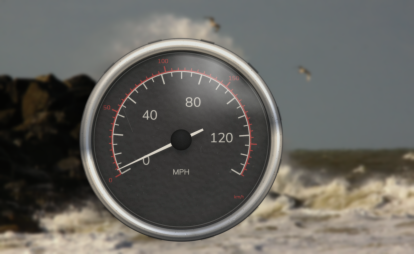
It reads mph 2.5
